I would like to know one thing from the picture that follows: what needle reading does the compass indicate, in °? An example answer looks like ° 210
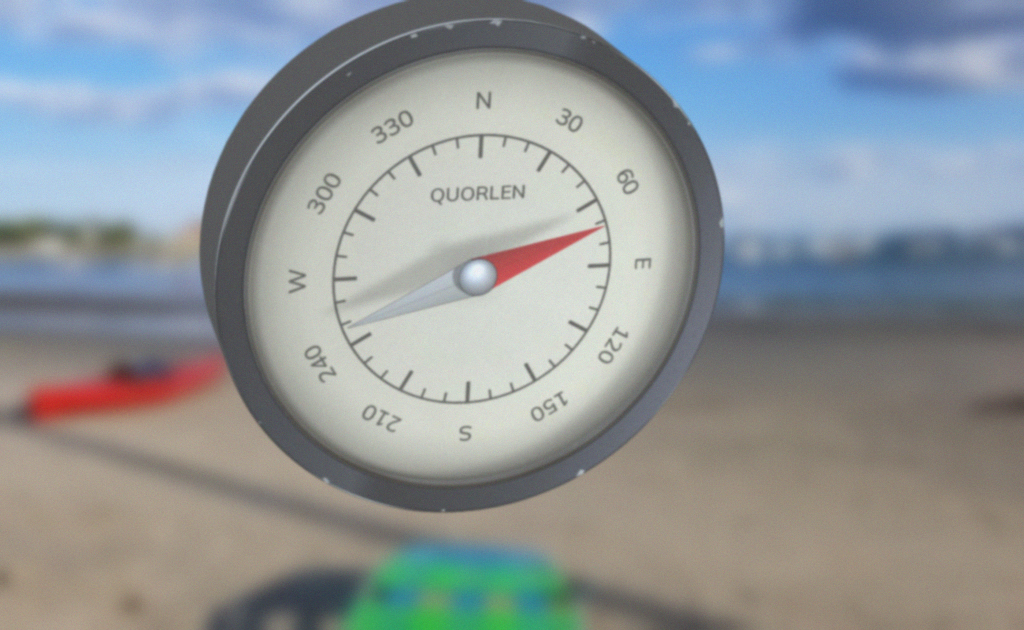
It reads ° 70
